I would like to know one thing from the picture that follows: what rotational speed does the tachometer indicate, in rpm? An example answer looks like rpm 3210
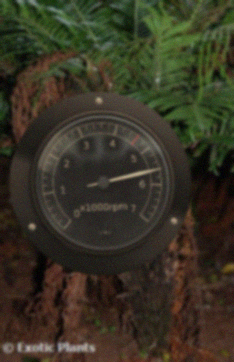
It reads rpm 5600
